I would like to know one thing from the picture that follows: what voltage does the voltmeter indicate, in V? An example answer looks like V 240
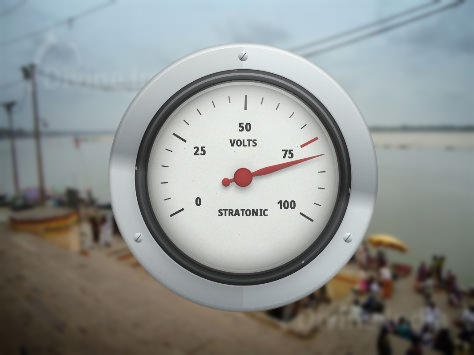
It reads V 80
